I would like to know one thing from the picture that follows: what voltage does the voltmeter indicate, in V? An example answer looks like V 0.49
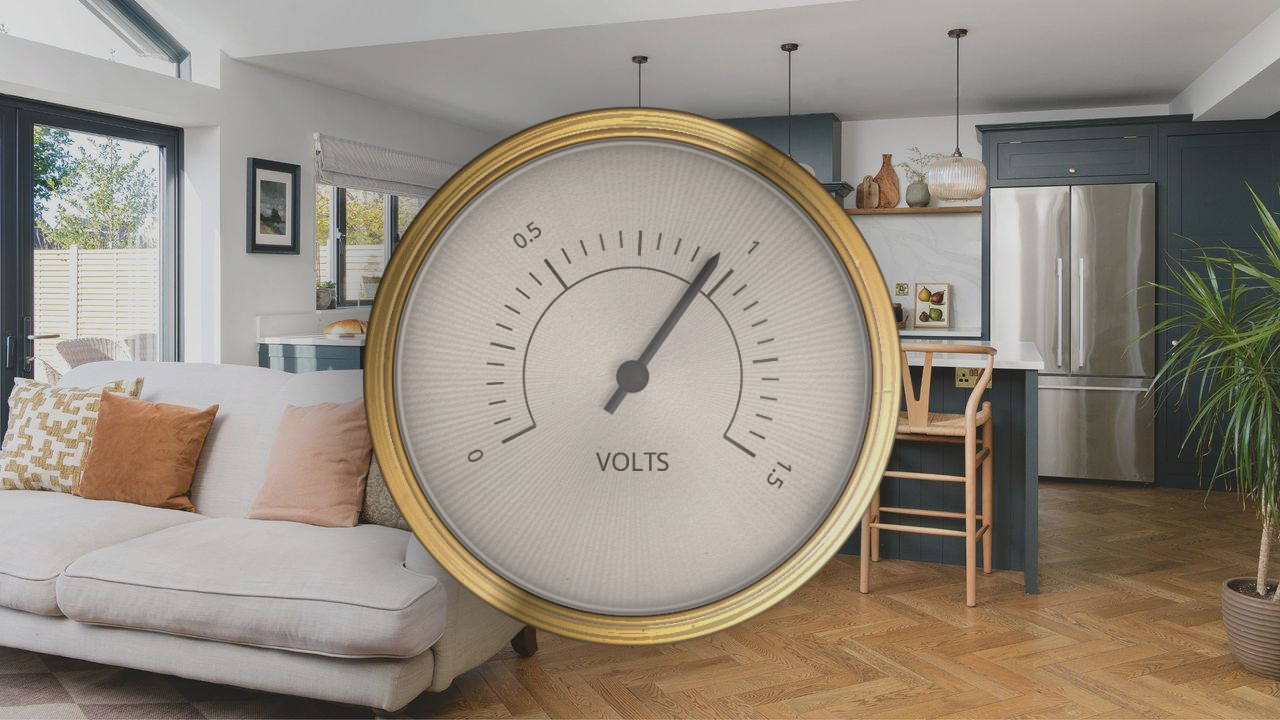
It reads V 0.95
